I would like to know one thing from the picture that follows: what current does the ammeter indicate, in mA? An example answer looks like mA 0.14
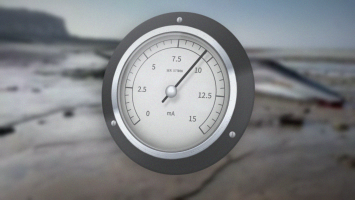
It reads mA 9.5
